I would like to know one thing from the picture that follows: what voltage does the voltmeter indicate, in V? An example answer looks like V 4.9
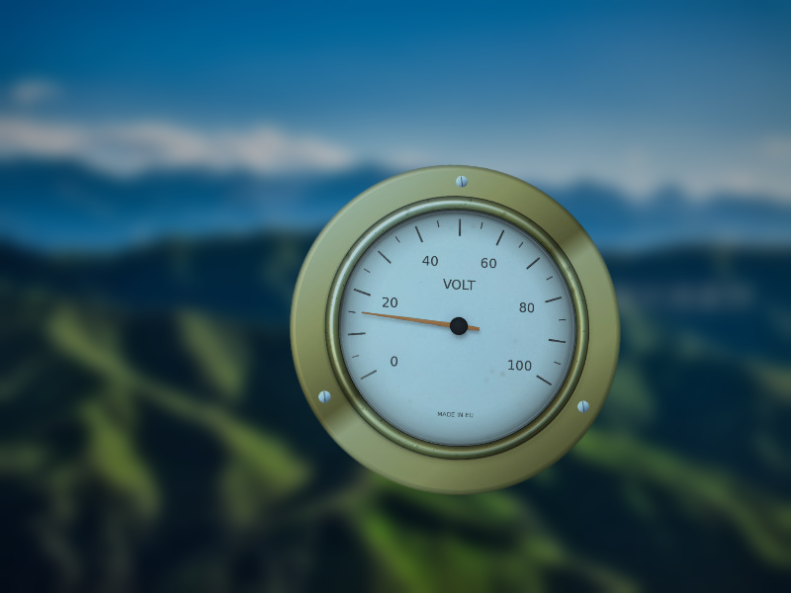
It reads V 15
